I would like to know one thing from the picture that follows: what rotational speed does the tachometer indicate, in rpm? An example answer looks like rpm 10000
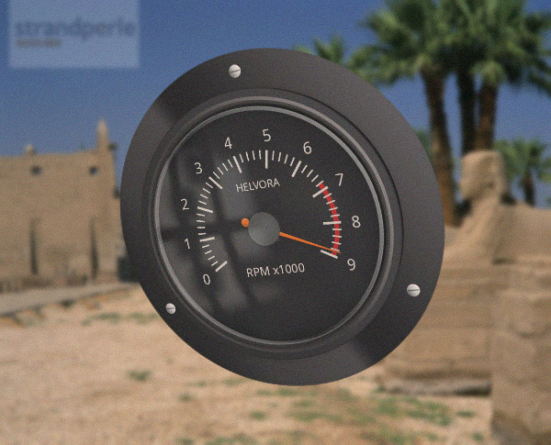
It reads rpm 8800
